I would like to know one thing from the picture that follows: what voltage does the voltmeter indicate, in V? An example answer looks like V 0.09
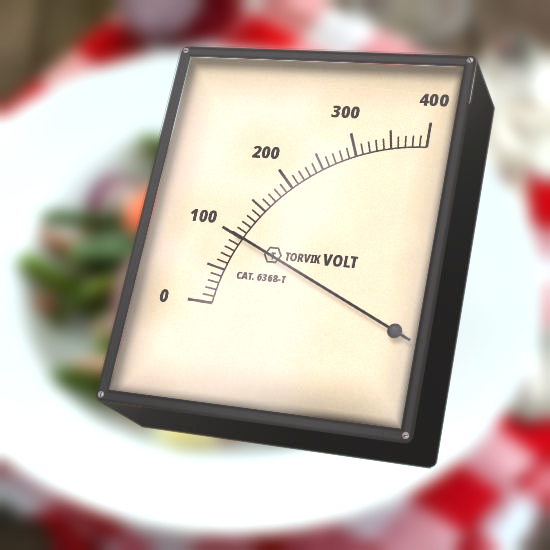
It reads V 100
